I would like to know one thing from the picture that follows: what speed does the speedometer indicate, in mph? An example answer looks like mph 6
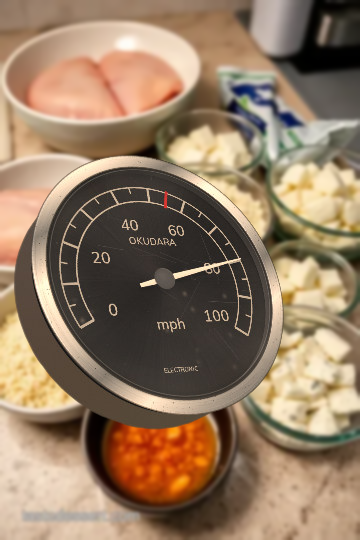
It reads mph 80
